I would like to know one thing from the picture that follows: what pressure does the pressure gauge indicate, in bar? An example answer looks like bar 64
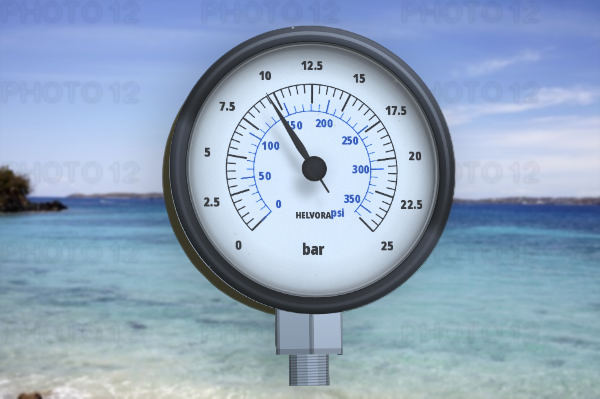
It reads bar 9.5
